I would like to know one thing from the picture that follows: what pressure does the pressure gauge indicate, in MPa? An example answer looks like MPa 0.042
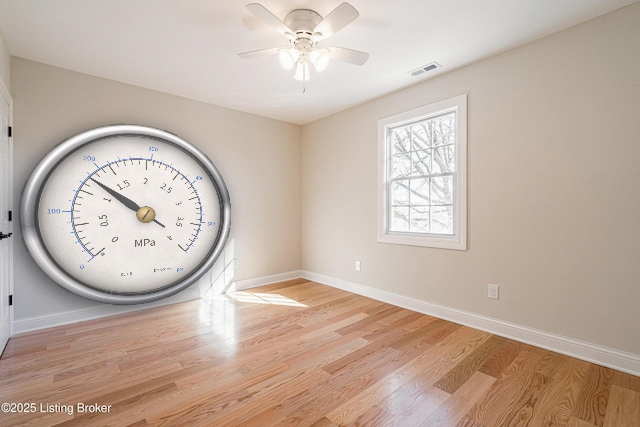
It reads MPa 1.2
